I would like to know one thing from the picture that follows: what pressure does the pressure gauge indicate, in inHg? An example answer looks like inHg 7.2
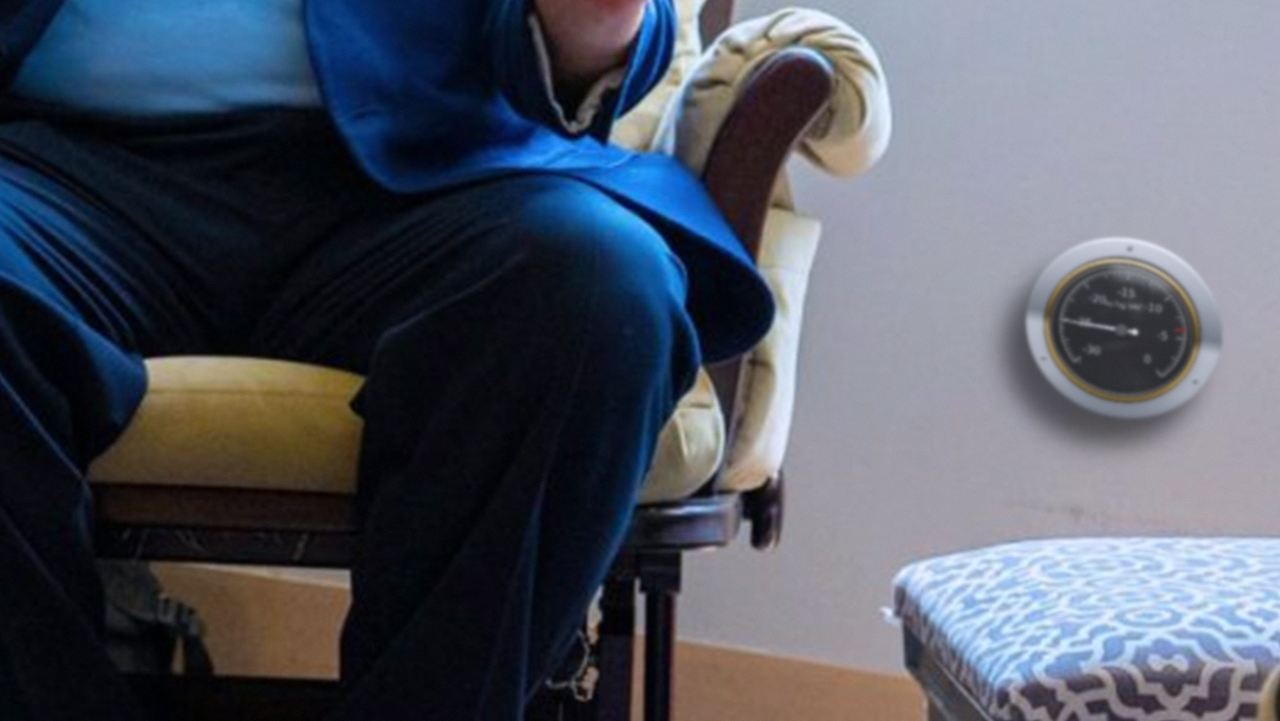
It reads inHg -25
